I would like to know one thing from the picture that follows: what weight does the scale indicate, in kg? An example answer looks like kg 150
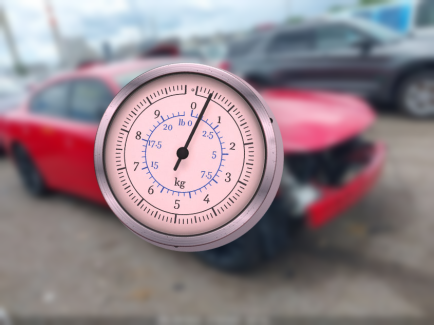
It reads kg 0.4
